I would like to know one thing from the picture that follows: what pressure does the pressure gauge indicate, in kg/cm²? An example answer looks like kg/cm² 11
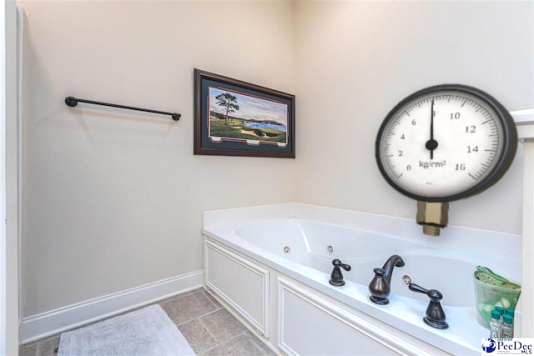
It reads kg/cm² 8
